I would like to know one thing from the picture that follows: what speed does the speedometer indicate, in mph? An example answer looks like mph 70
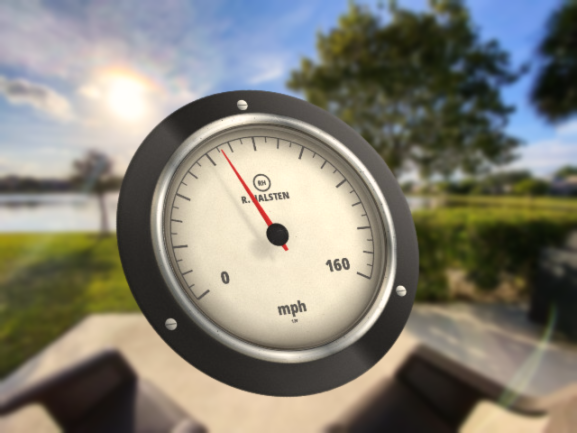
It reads mph 65
